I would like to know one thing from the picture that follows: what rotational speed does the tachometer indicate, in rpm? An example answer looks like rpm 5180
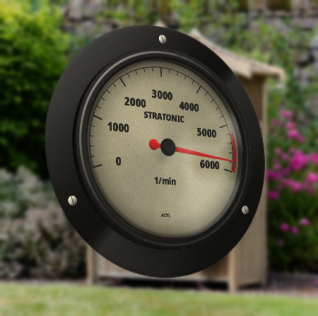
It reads rpm 5800
